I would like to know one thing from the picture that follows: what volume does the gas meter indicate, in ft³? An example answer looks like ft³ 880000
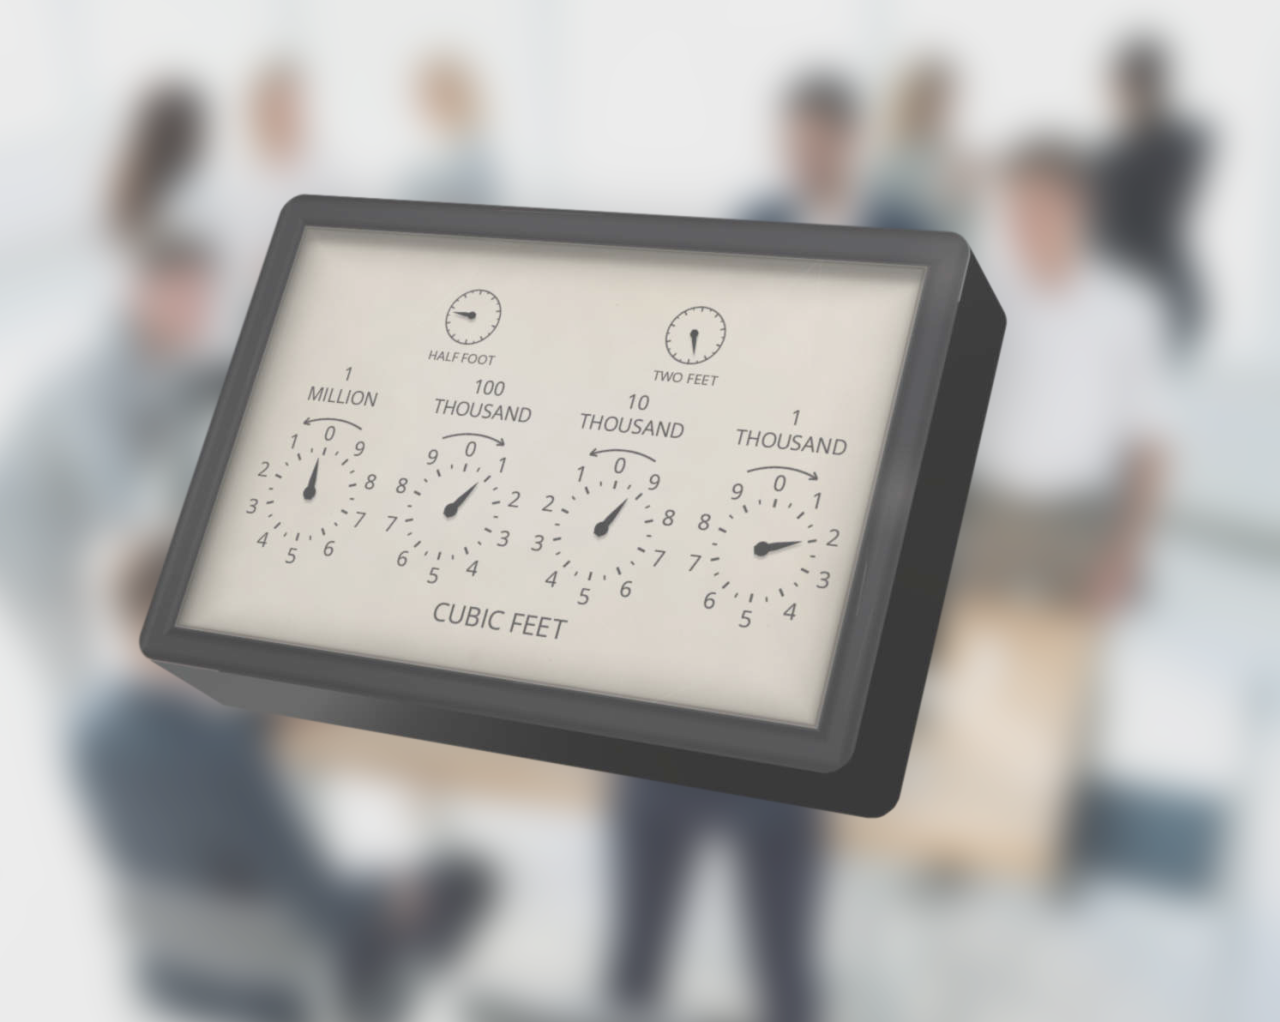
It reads ft³ 9200
